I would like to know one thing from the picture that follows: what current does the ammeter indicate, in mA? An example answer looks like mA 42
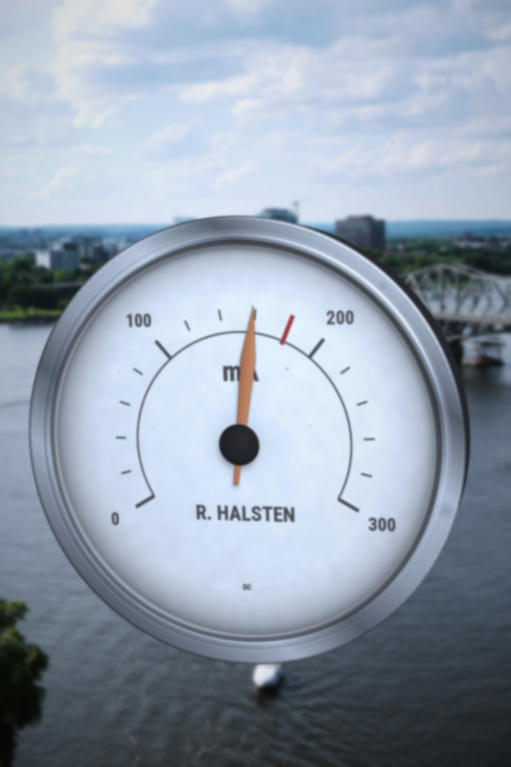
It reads mA 160
